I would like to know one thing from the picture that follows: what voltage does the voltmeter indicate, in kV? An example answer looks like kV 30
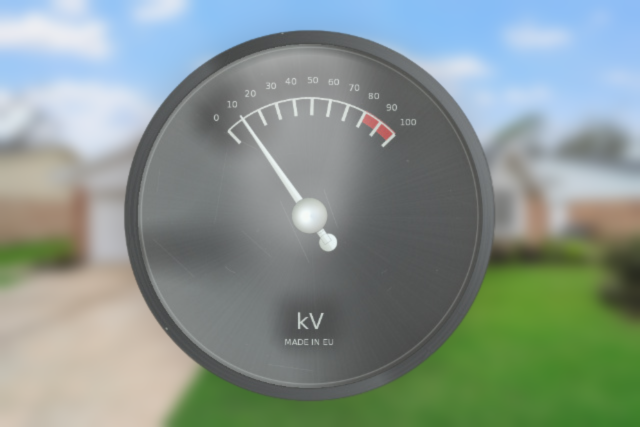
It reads kV 10
